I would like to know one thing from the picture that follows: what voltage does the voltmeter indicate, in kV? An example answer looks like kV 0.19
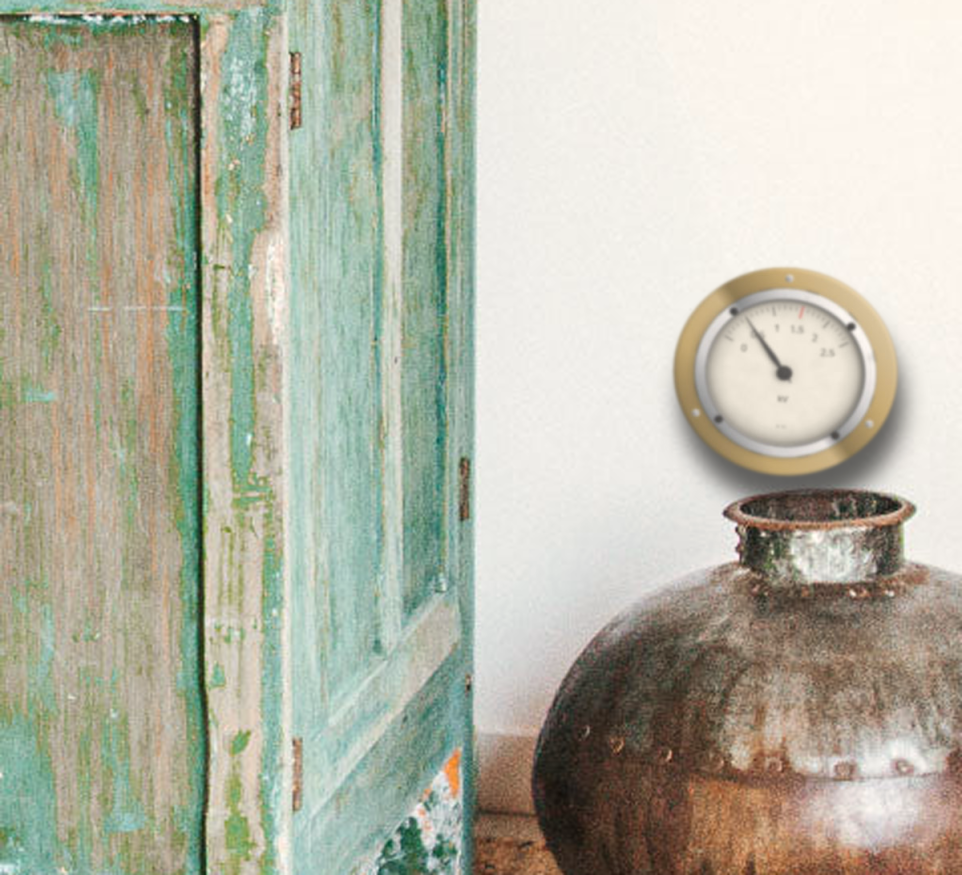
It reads kV 0.5
